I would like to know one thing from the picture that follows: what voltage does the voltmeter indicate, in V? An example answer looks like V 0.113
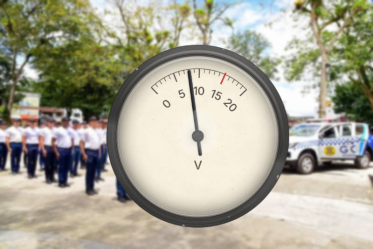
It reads V 8
